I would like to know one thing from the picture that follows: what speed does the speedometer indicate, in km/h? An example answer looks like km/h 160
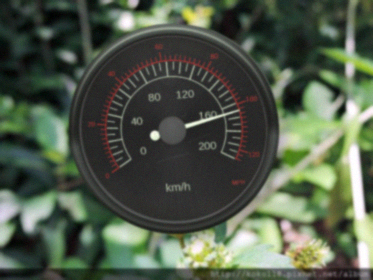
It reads km/h 165
